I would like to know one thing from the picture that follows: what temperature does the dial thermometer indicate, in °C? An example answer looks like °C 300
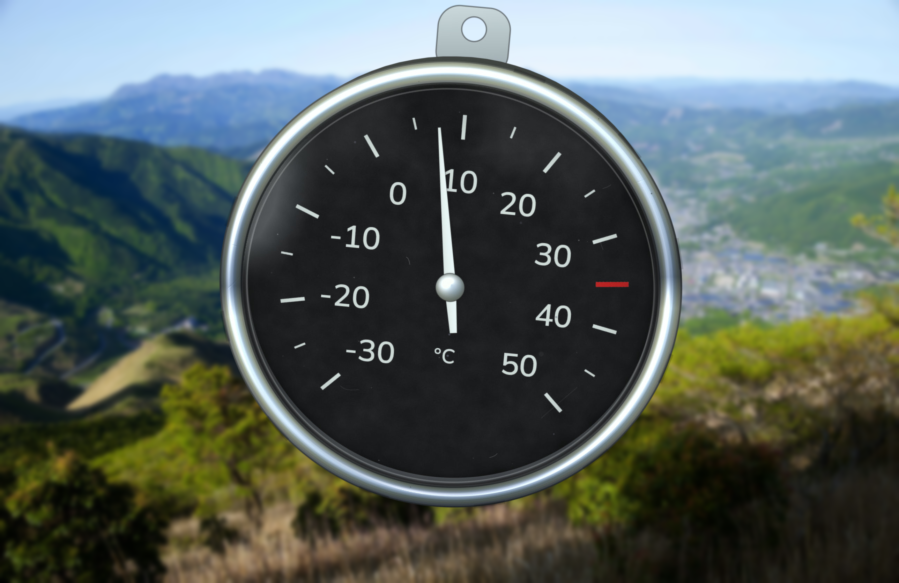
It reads °C 7.5
